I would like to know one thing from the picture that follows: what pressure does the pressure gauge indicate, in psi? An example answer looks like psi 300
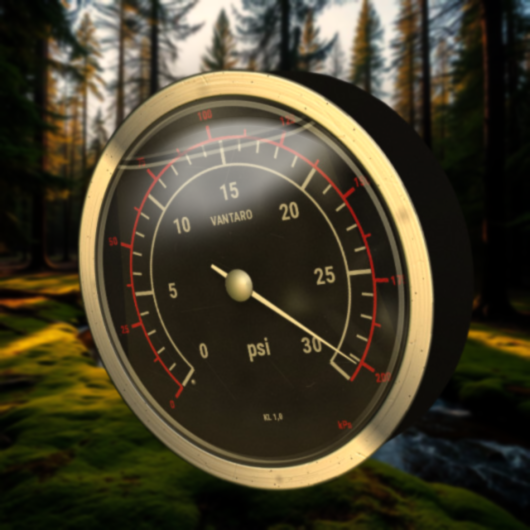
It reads psi 29
